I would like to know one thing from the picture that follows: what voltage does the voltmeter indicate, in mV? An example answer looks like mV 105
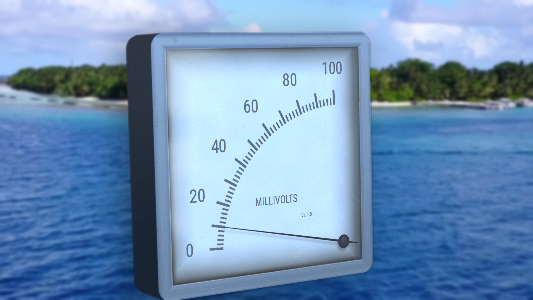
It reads mV 10
